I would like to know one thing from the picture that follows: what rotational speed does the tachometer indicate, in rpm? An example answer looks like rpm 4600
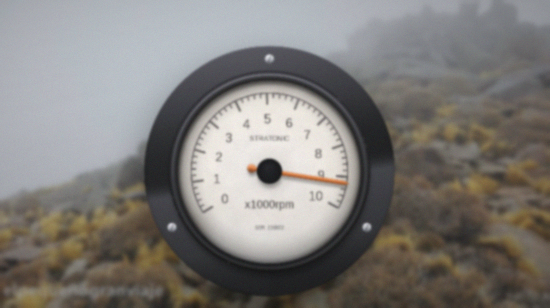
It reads rpm 9200
